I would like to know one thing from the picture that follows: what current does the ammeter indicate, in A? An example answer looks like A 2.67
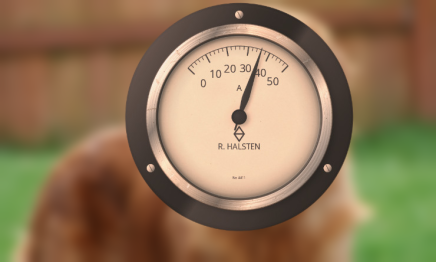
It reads A 36
